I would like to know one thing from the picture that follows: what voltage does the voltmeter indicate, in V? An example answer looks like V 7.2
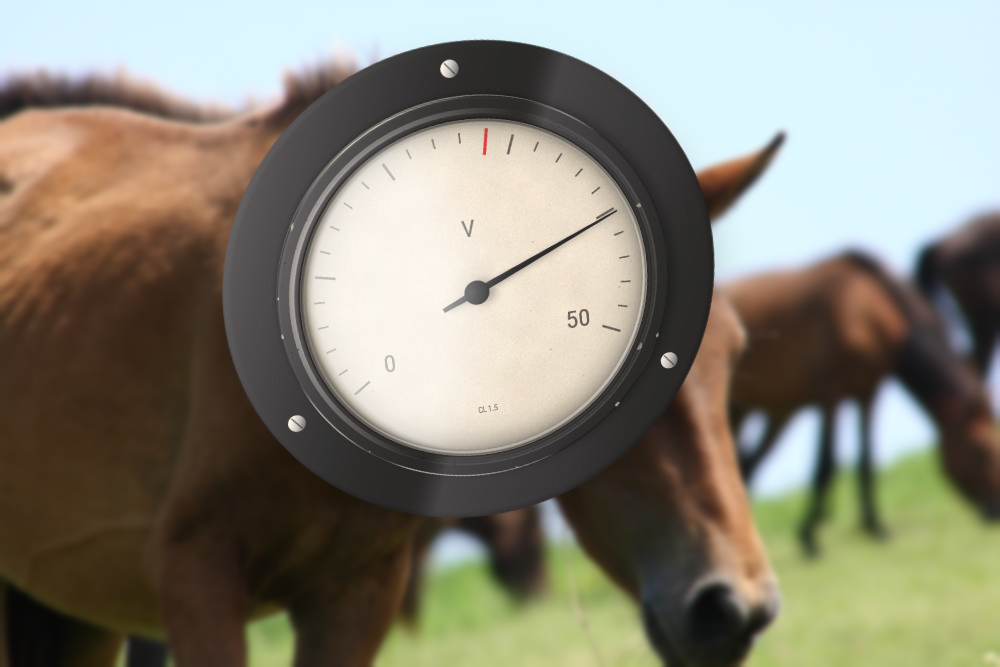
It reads V 40
